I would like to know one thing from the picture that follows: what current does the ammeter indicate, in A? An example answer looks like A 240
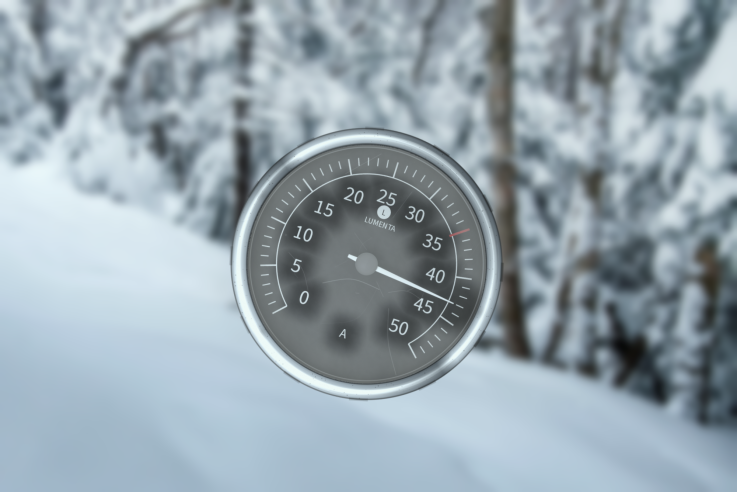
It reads A 43
